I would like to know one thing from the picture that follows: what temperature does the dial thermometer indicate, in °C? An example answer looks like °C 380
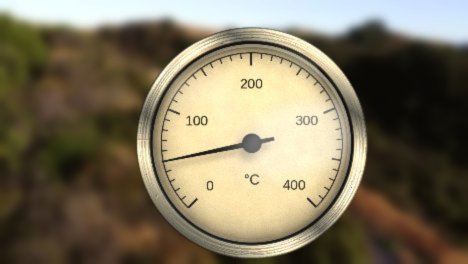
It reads °C 50
